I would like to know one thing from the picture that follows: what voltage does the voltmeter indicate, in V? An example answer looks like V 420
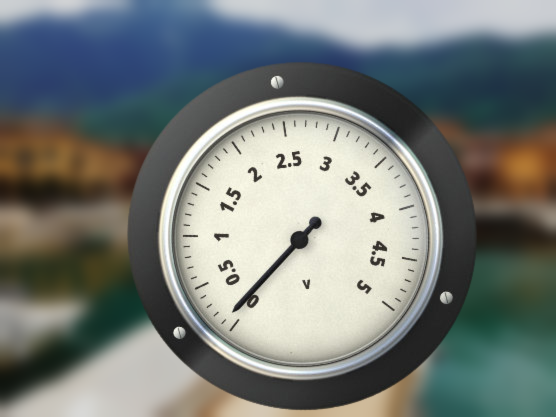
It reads V 0.1
